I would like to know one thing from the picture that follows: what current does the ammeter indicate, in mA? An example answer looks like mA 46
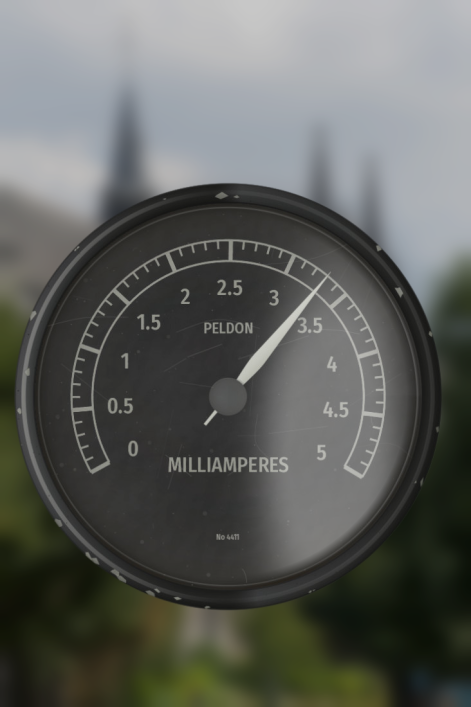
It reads mA 3.3
